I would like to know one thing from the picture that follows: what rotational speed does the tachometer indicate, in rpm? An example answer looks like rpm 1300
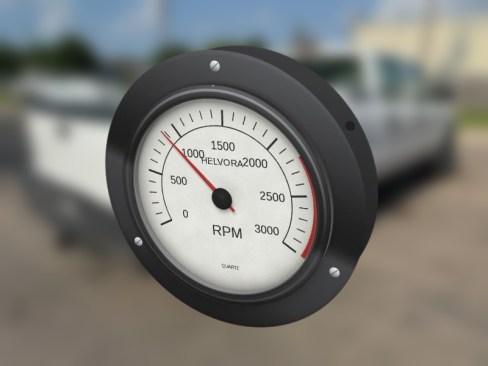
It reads rpm 900
